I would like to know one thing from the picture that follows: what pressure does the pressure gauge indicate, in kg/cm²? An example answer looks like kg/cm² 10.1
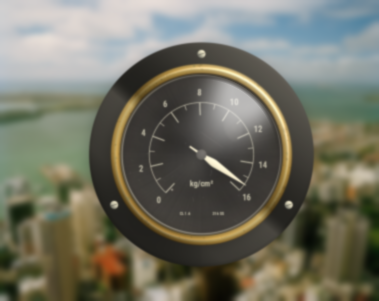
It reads kg/cm² 15.5
